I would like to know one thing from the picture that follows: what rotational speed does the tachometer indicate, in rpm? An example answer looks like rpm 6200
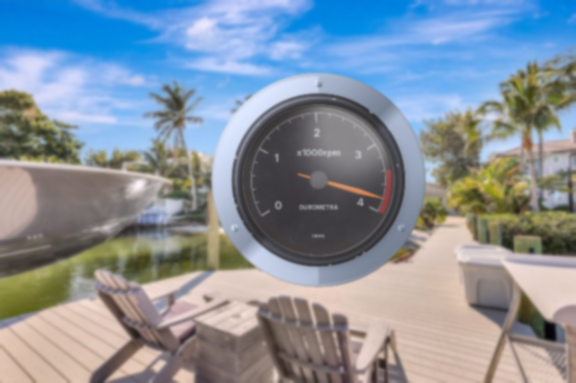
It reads rpm 3800
